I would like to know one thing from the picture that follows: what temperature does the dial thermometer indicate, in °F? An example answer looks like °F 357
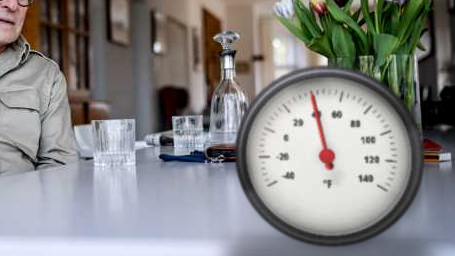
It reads °F 40
